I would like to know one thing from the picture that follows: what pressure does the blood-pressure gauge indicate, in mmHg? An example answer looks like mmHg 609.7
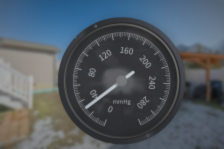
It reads mmHg 30
